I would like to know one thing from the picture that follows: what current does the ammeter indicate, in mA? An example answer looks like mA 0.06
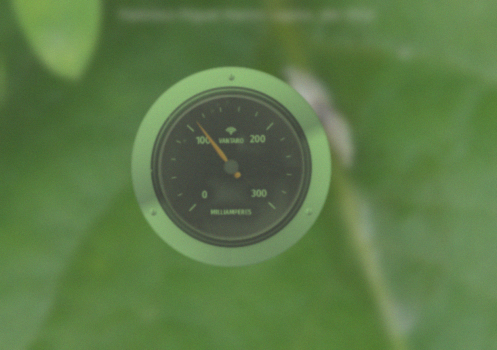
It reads mA 110
